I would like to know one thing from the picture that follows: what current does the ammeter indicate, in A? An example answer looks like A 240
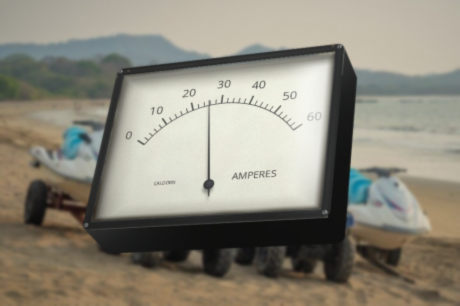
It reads A 26
